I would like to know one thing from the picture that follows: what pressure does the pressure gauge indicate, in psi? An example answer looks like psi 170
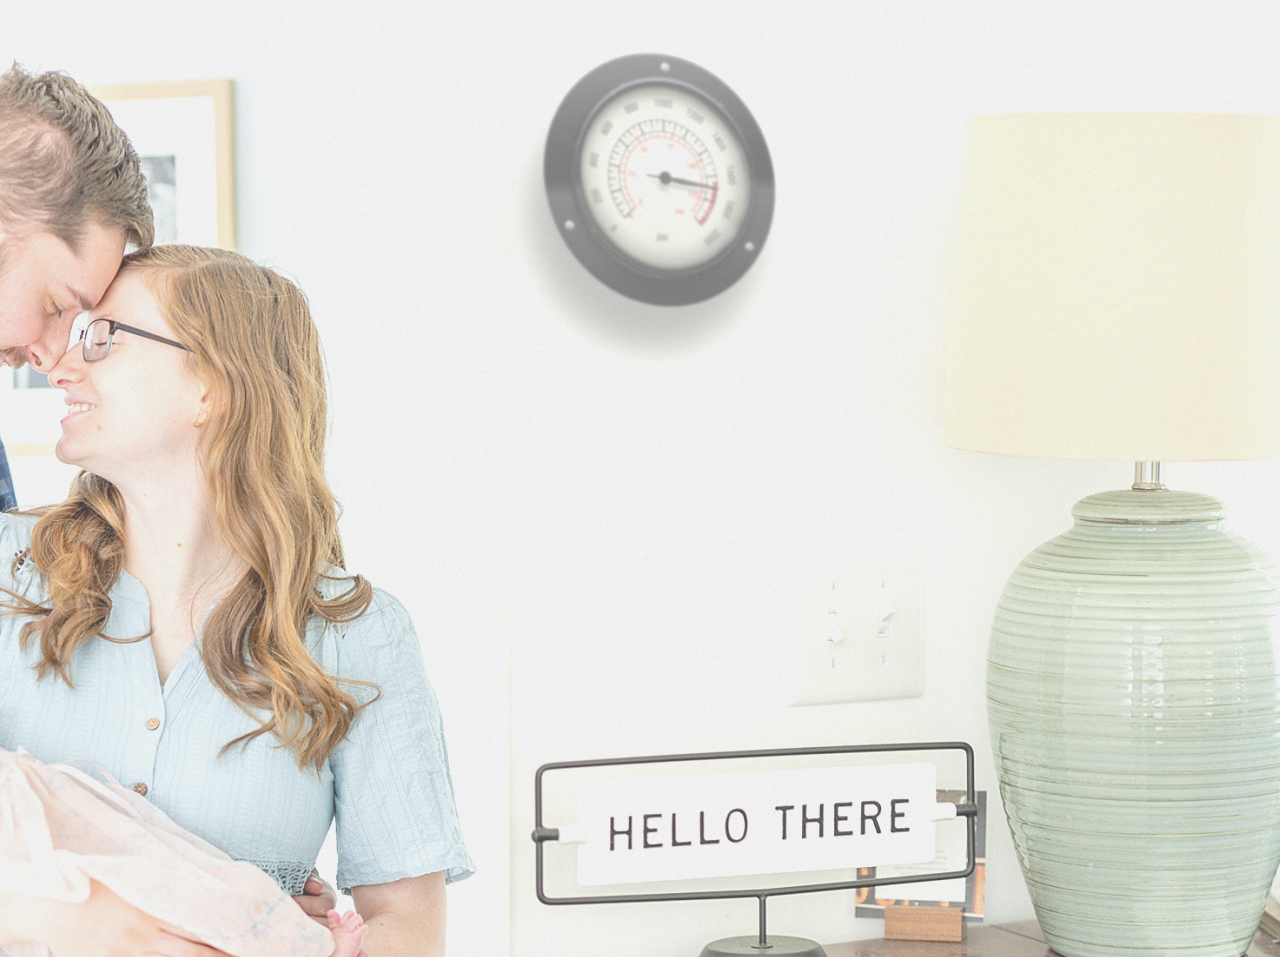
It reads psi 1700
